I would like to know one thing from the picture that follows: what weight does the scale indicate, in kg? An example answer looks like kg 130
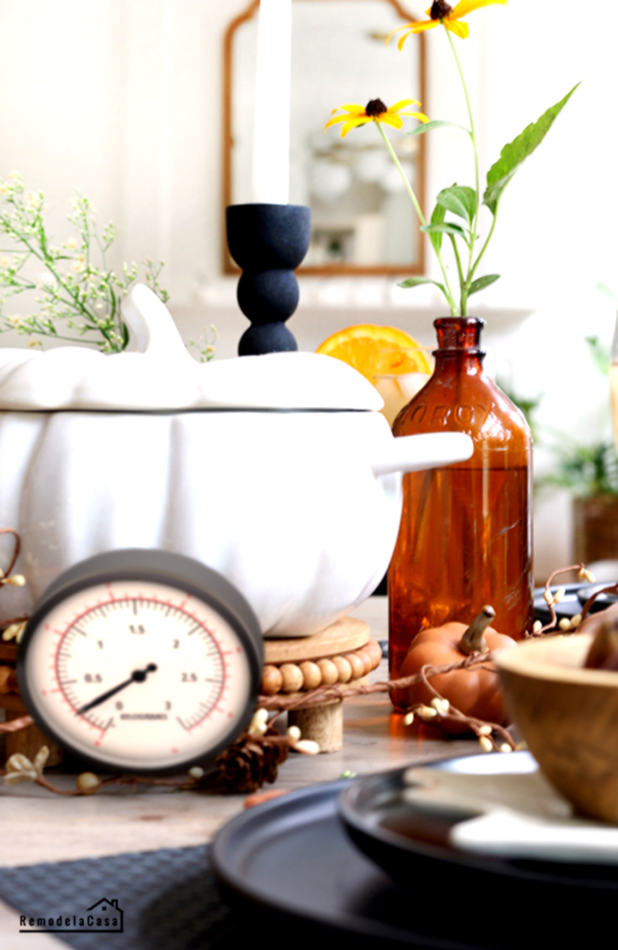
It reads kg 0.25
